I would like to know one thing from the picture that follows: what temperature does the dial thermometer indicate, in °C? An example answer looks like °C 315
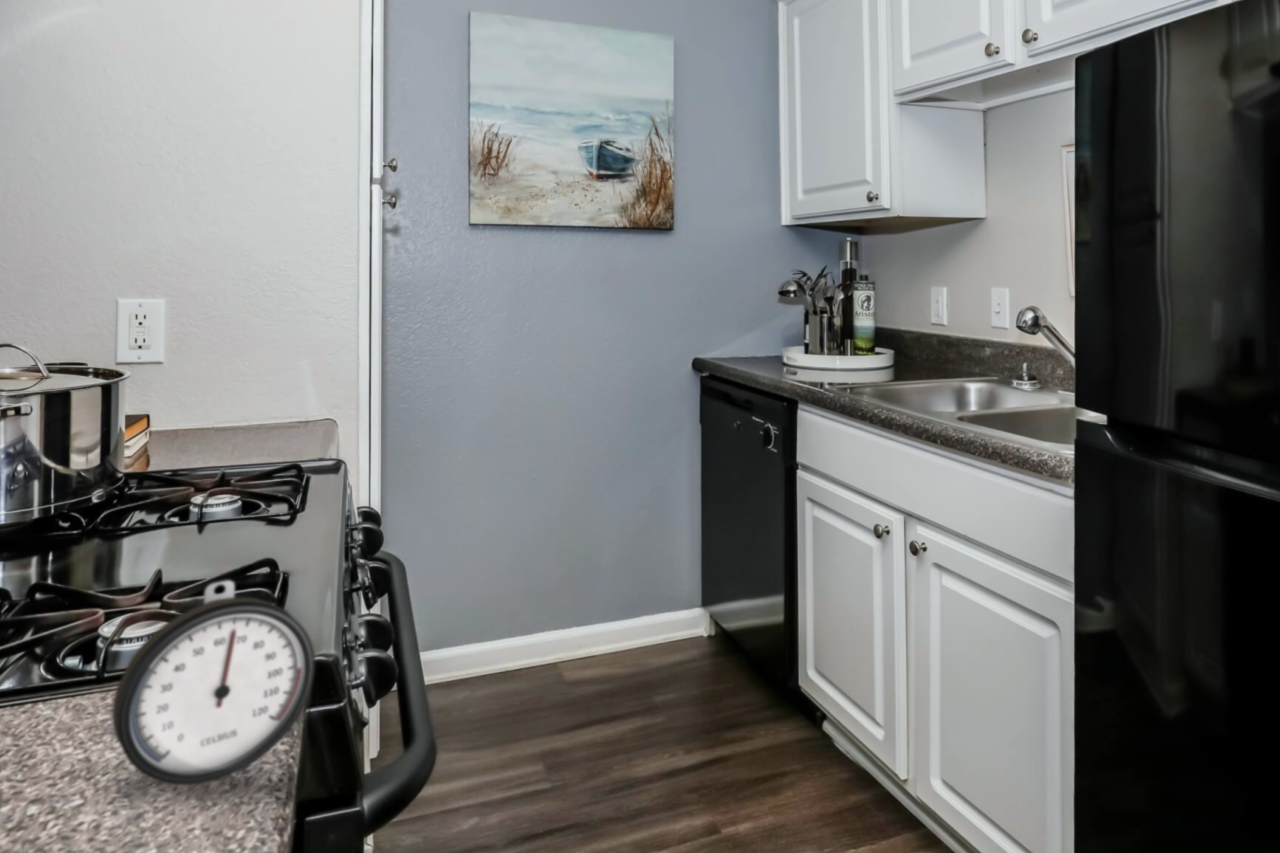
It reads °C 65
